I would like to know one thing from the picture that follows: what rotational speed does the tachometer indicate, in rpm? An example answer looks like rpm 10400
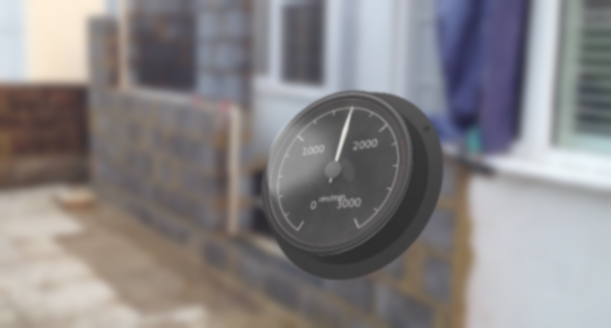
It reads rpm 1600
